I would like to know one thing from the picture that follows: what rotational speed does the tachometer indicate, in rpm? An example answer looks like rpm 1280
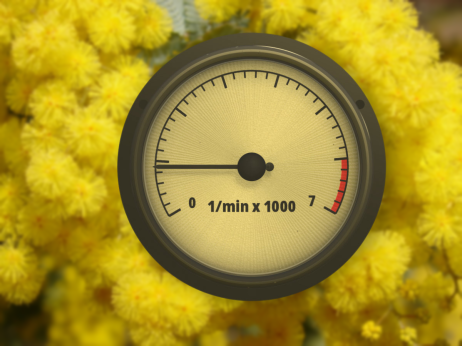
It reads rpm 900
